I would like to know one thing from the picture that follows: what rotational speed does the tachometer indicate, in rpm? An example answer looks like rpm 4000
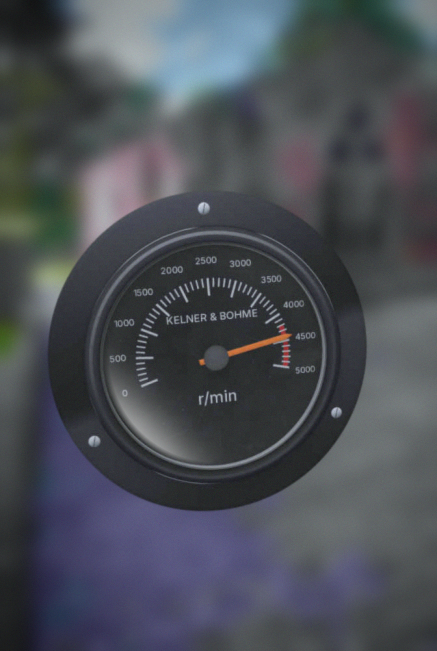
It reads rpm 4400
